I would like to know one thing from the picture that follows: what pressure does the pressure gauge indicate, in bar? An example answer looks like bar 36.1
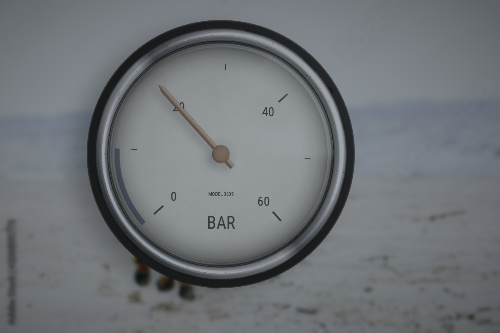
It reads bar 20
